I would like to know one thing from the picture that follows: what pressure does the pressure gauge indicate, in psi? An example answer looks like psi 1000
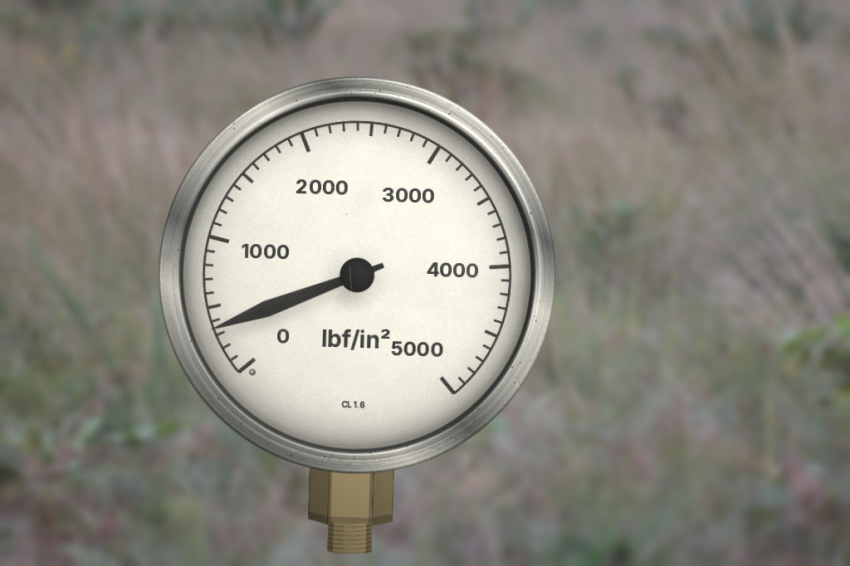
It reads psi 350
